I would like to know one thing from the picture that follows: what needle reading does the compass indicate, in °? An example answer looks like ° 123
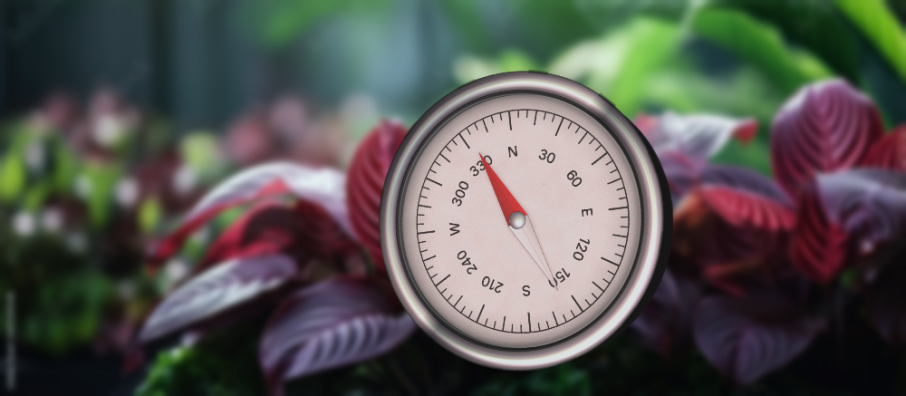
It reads ° 335
